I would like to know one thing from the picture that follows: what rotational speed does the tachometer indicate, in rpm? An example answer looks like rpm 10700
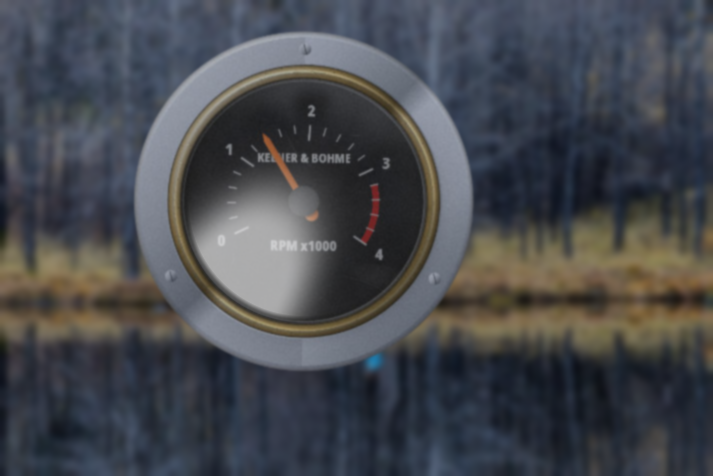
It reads rpm 1400
